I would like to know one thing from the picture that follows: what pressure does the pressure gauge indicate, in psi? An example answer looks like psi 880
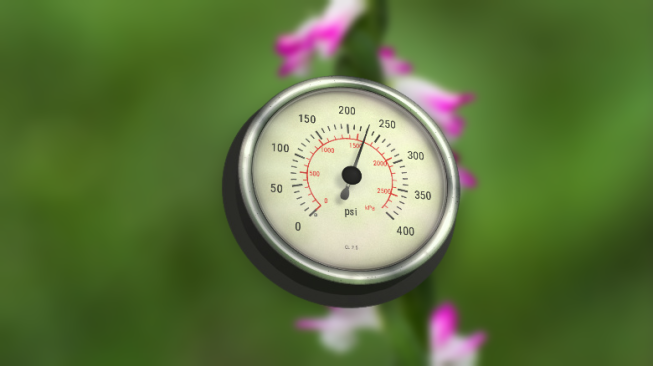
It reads psi 230
